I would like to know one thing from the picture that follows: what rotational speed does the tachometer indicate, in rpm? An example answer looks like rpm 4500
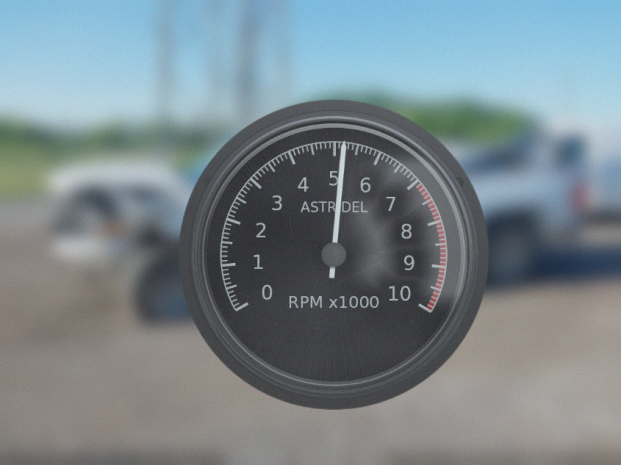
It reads rpm 5200
